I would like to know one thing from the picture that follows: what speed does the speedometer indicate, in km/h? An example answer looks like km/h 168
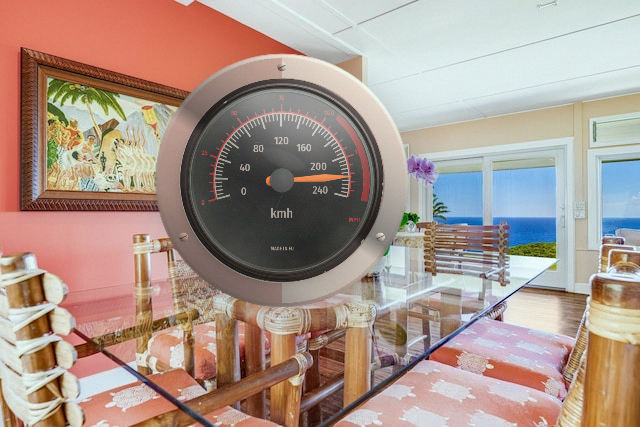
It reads km/h 220
